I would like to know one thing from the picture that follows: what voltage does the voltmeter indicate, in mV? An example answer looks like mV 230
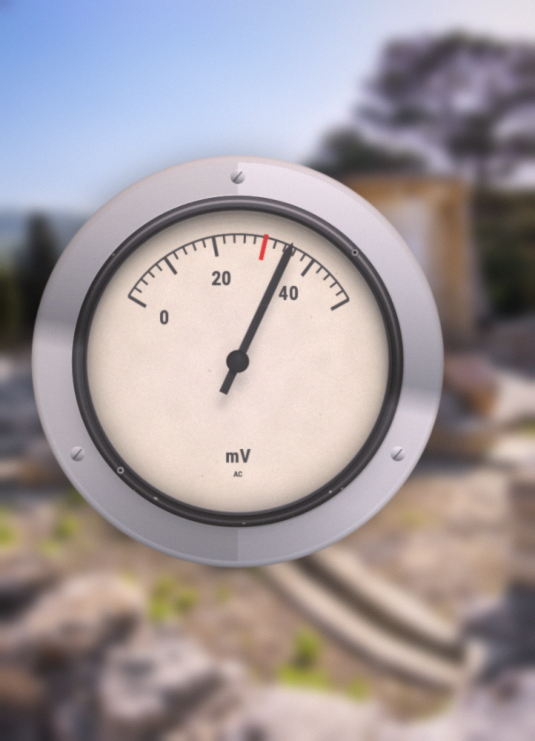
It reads mV 35
